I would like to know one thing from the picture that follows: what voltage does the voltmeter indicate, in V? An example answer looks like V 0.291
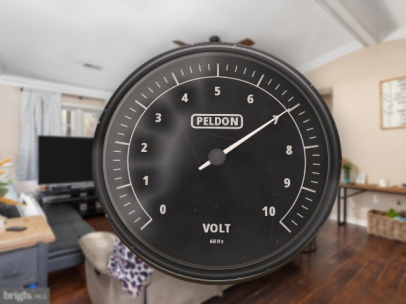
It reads V 7
